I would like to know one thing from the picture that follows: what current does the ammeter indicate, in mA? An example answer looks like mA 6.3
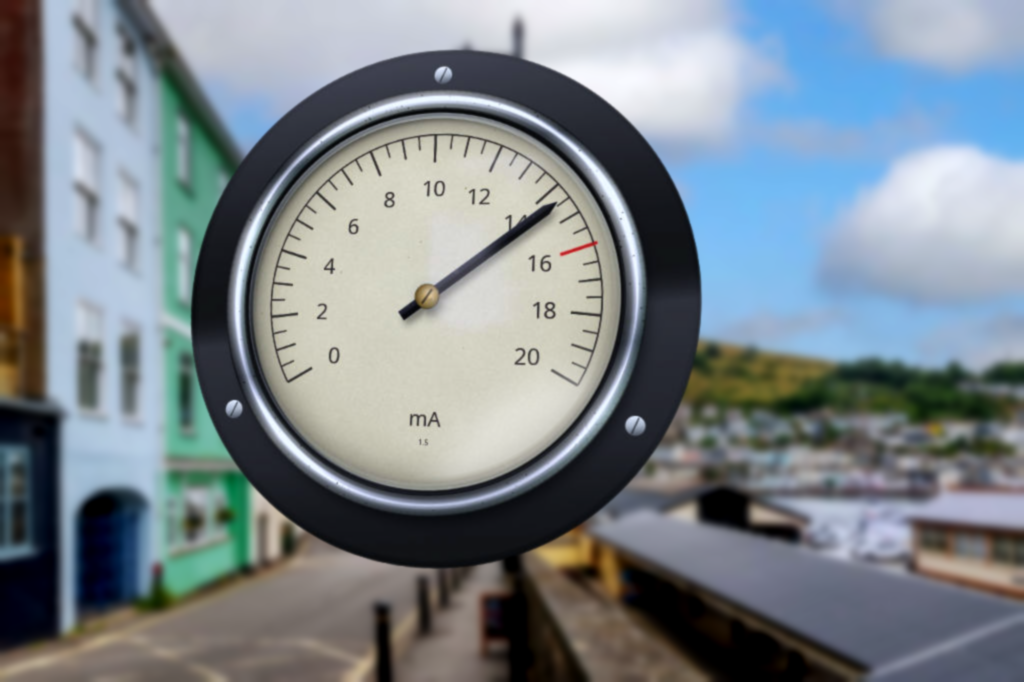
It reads mA 14.5
